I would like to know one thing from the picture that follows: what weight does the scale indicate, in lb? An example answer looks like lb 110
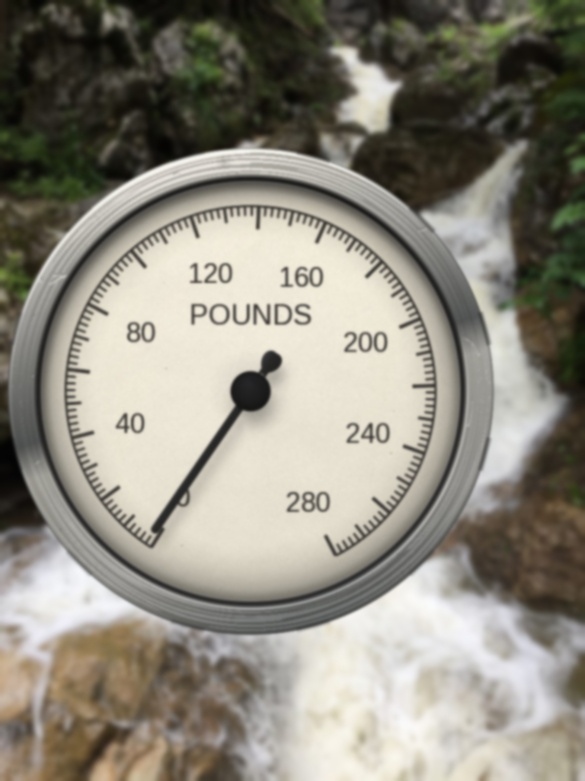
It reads lb 2
